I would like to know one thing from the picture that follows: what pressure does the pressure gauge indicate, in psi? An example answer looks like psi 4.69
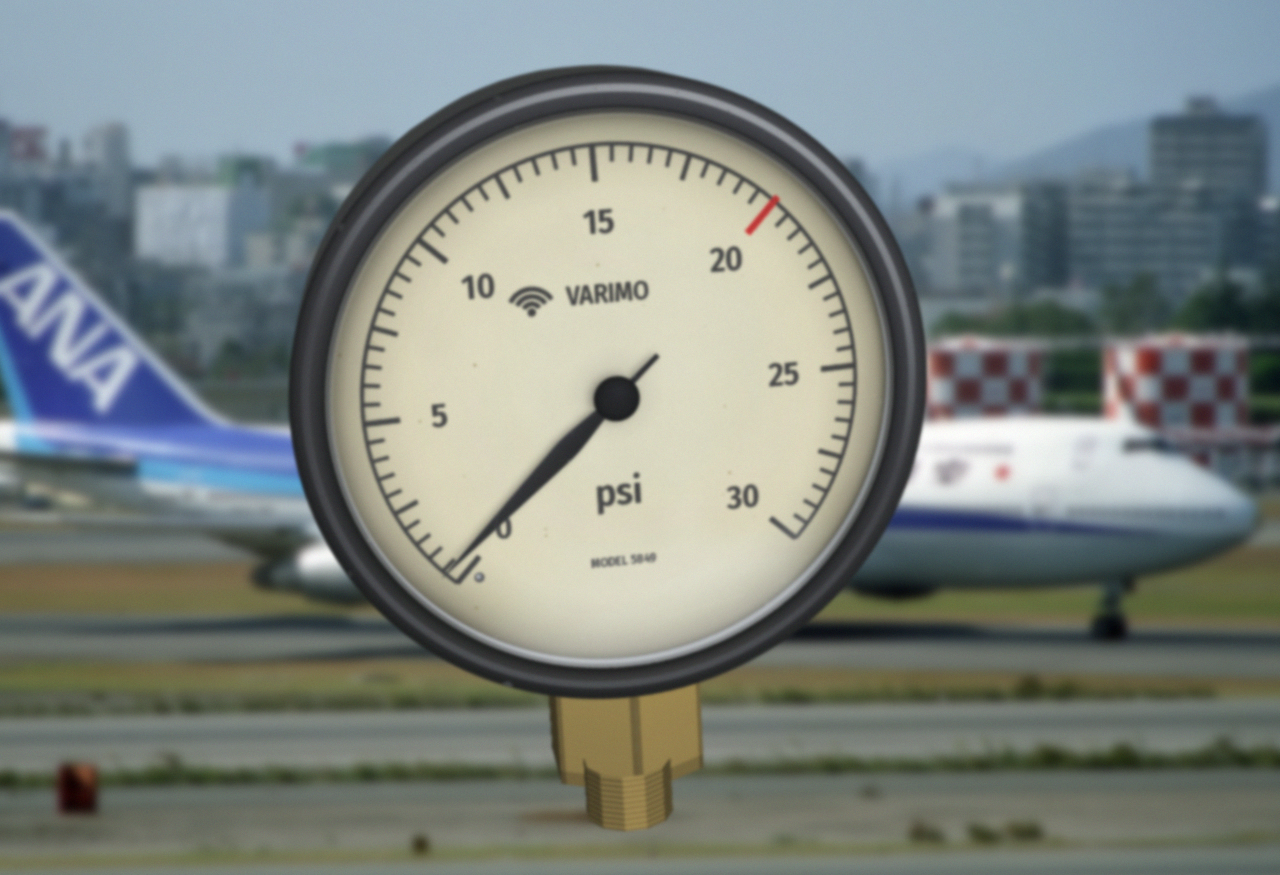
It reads psi 0.5
